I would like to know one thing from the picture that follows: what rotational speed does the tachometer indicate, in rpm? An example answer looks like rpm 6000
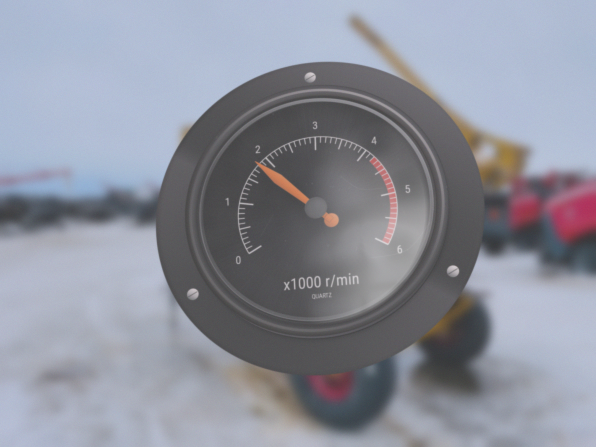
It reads rpm 1800
